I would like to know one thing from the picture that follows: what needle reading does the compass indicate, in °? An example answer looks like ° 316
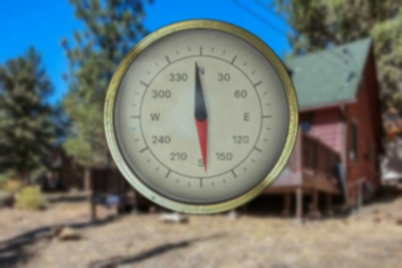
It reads ° 175
